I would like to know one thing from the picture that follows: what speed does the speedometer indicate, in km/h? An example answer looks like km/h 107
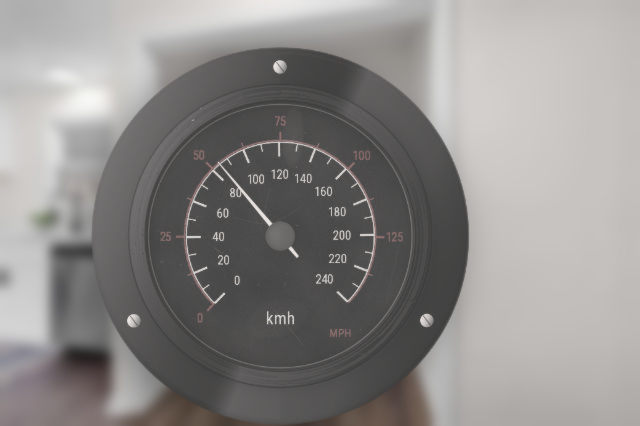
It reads km/h 85
